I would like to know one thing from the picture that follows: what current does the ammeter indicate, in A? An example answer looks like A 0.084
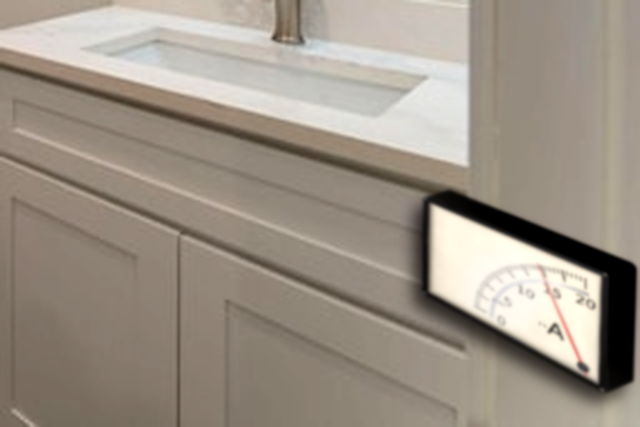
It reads A 15
